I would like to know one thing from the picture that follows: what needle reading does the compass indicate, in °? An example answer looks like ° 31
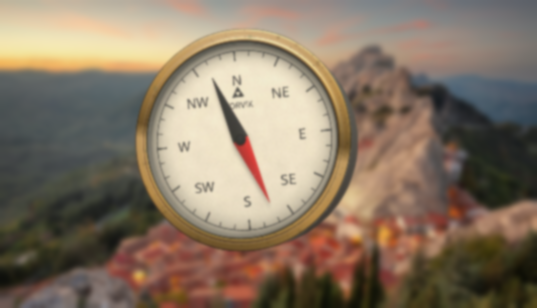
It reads ° 160
